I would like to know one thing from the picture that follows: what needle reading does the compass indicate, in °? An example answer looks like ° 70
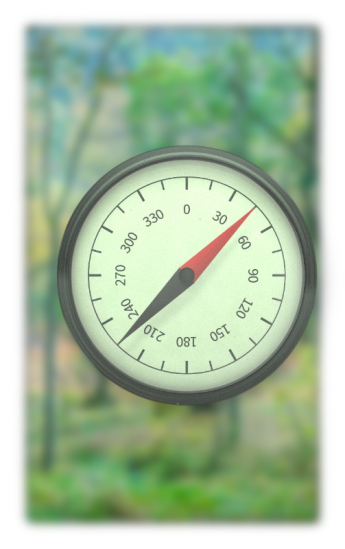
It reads ° 45
